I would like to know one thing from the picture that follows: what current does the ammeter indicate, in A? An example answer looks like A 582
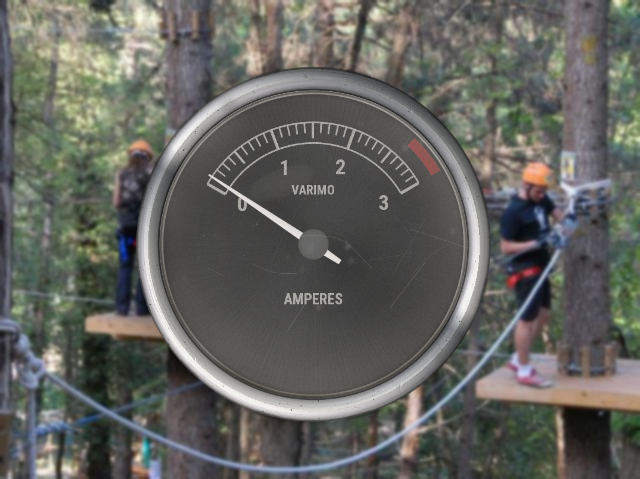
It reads A 0.1
